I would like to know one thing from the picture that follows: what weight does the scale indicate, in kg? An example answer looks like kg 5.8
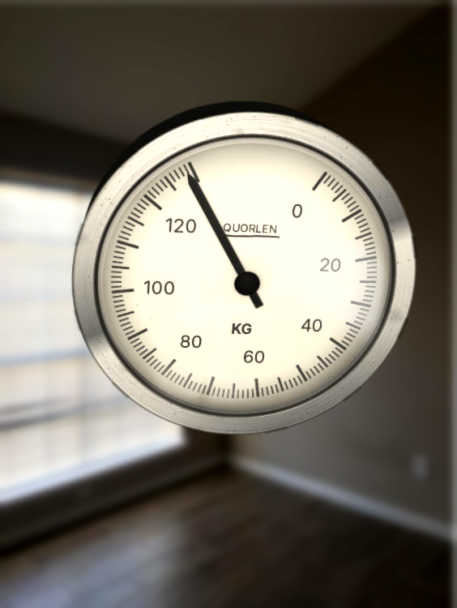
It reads kg 129
